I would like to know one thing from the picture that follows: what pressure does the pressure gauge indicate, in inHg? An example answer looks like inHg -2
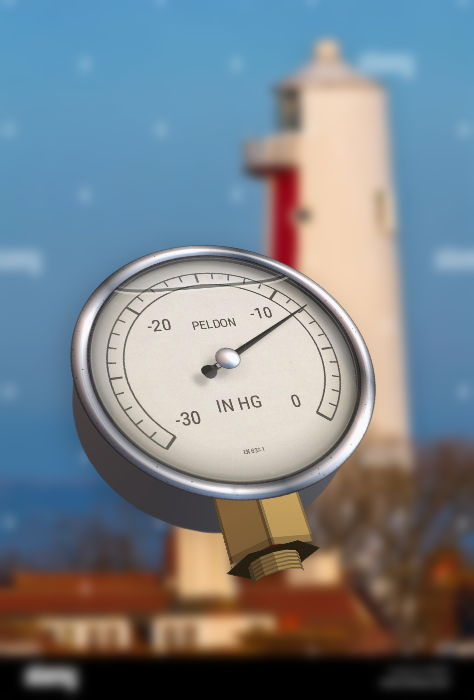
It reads inHg -8
